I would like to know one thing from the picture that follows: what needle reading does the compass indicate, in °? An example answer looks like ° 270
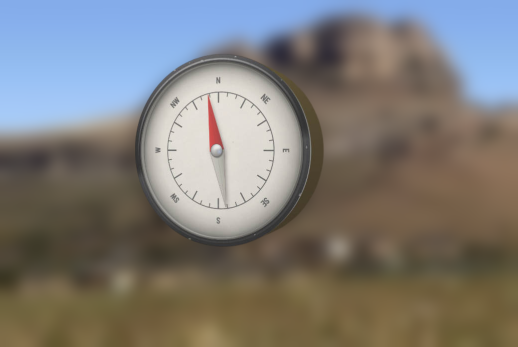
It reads ° 350
